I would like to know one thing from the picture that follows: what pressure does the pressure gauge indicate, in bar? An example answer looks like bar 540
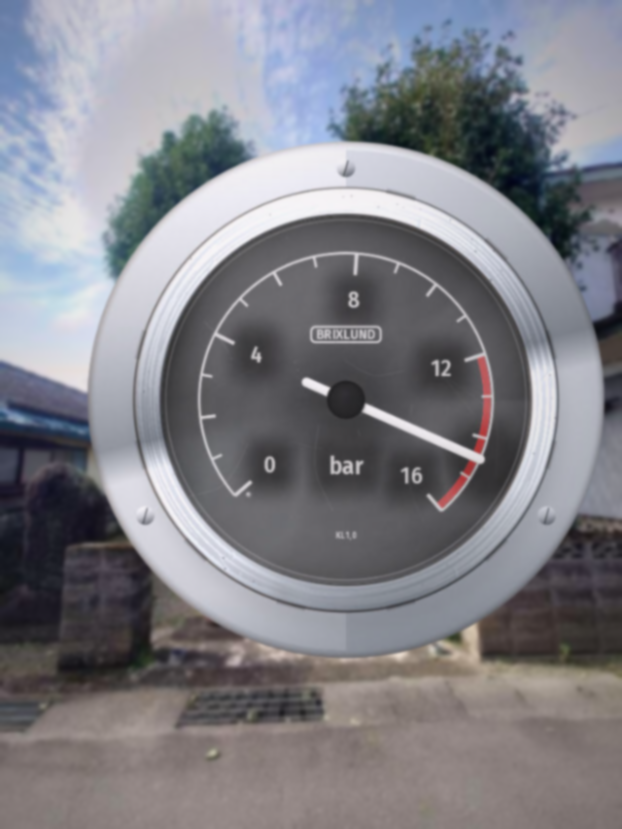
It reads bar 14.5
